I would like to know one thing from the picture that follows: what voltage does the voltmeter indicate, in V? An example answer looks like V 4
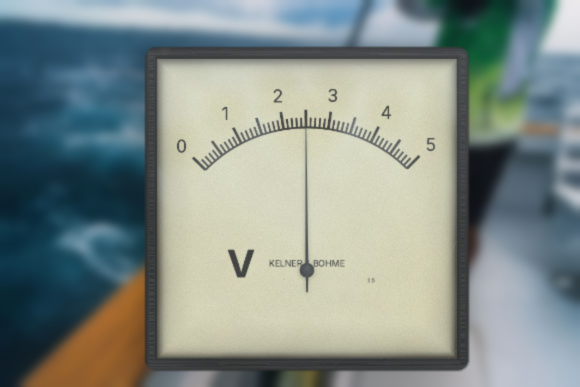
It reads V 2.5
